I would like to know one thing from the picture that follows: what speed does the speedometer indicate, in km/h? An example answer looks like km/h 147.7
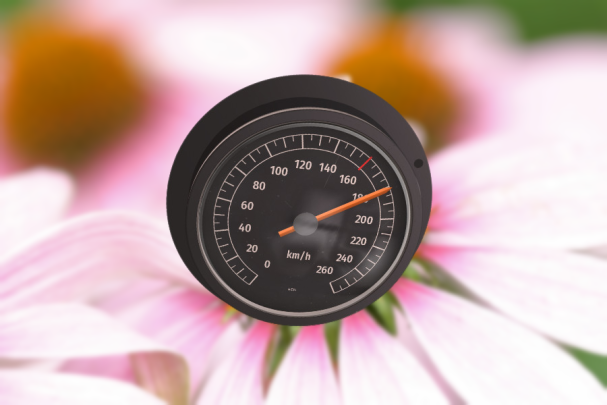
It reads km/h 180
